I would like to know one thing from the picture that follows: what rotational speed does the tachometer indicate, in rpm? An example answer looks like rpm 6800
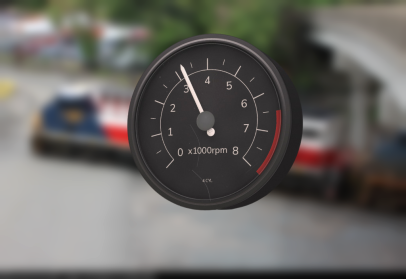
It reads rpm 3250
